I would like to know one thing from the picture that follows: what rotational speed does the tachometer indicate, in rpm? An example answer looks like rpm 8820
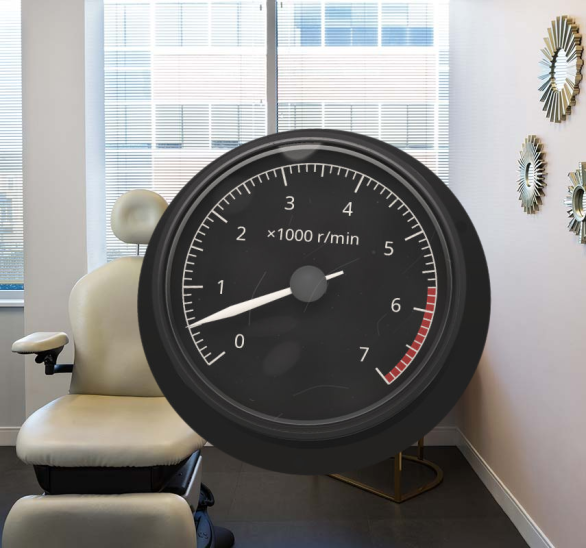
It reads rpm 500
